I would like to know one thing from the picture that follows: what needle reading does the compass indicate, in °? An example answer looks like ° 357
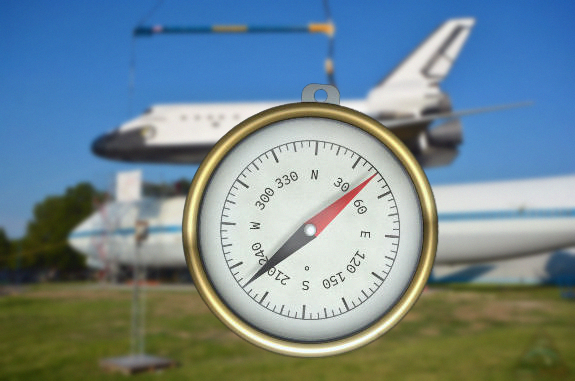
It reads ° 45
